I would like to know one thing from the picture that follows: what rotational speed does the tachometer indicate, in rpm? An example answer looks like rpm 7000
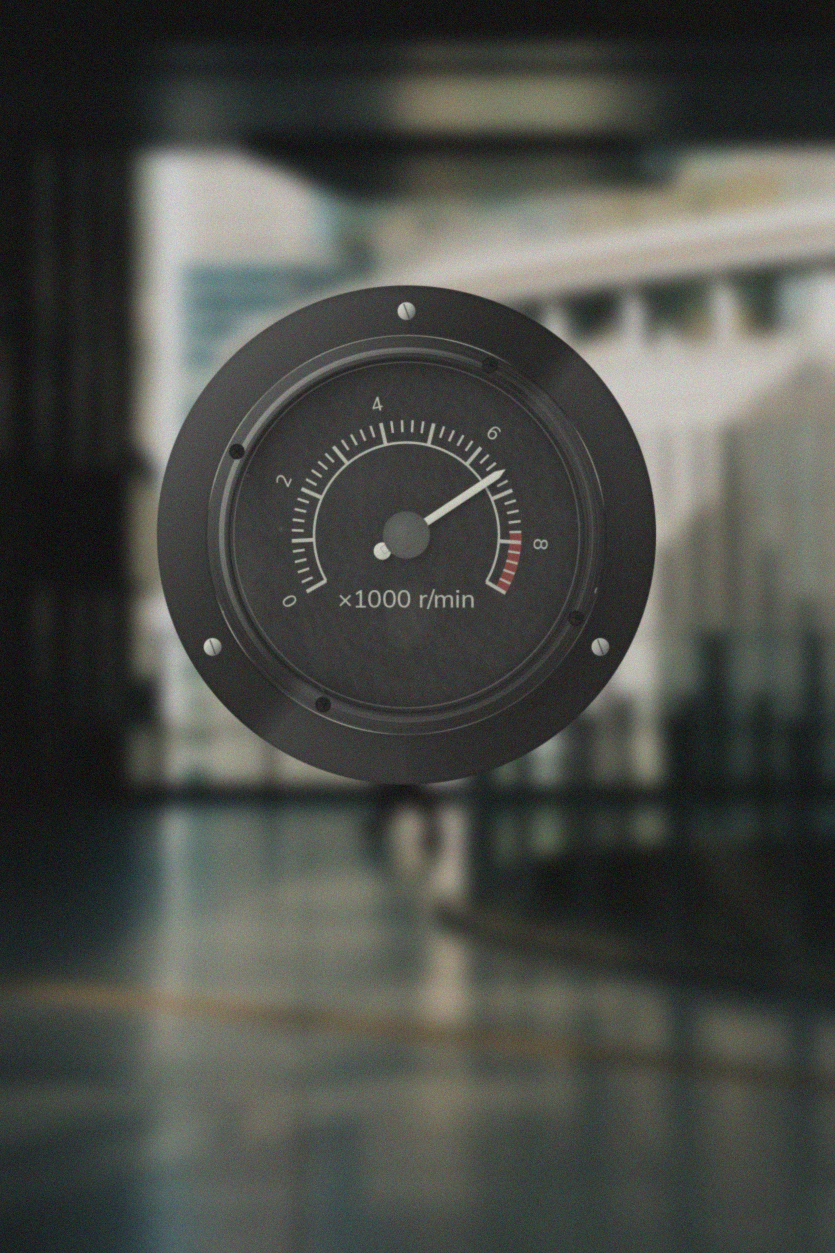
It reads rpm 6600
